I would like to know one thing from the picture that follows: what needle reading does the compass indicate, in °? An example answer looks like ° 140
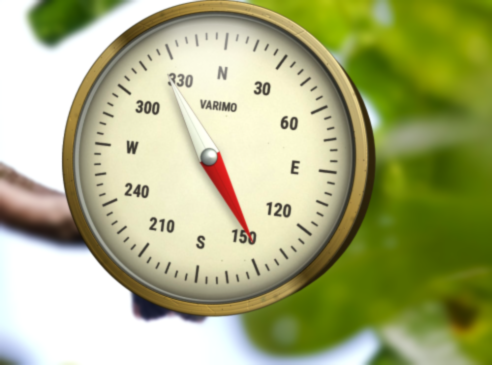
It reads ° 145
